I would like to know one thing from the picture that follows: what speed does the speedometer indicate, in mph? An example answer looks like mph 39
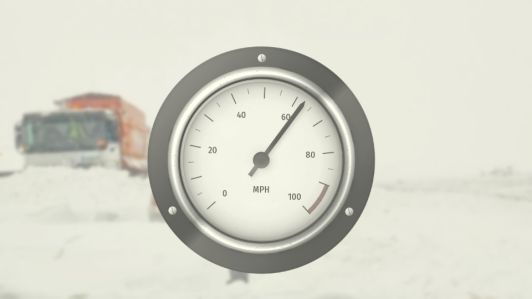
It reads mph 62.5
